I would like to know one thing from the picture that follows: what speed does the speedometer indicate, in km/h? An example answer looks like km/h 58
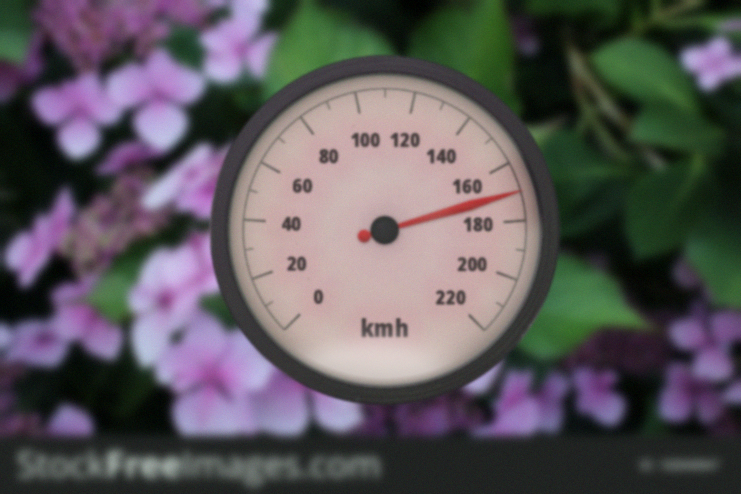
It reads km/h 170
